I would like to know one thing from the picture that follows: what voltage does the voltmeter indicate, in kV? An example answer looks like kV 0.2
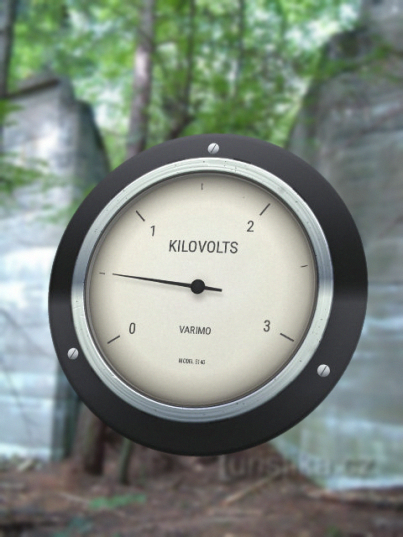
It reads kV 0.5
